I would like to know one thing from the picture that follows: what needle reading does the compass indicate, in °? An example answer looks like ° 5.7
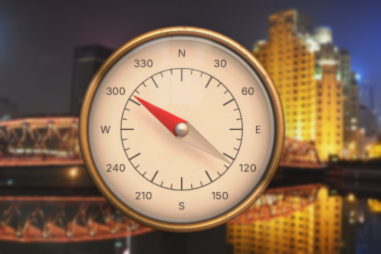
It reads ° 305
